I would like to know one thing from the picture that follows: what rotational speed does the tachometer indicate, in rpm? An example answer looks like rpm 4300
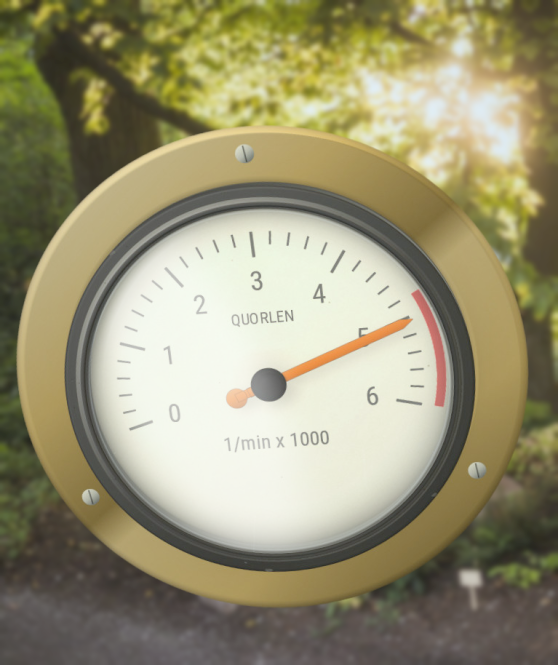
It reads rpm 5000
